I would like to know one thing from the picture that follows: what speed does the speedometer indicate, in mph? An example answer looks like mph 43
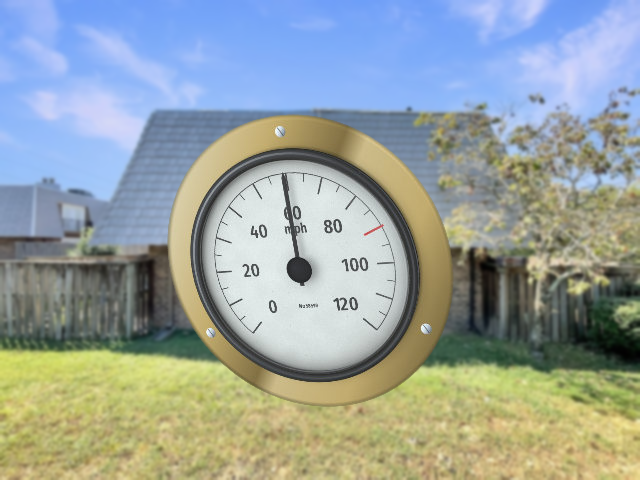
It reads mph 60
